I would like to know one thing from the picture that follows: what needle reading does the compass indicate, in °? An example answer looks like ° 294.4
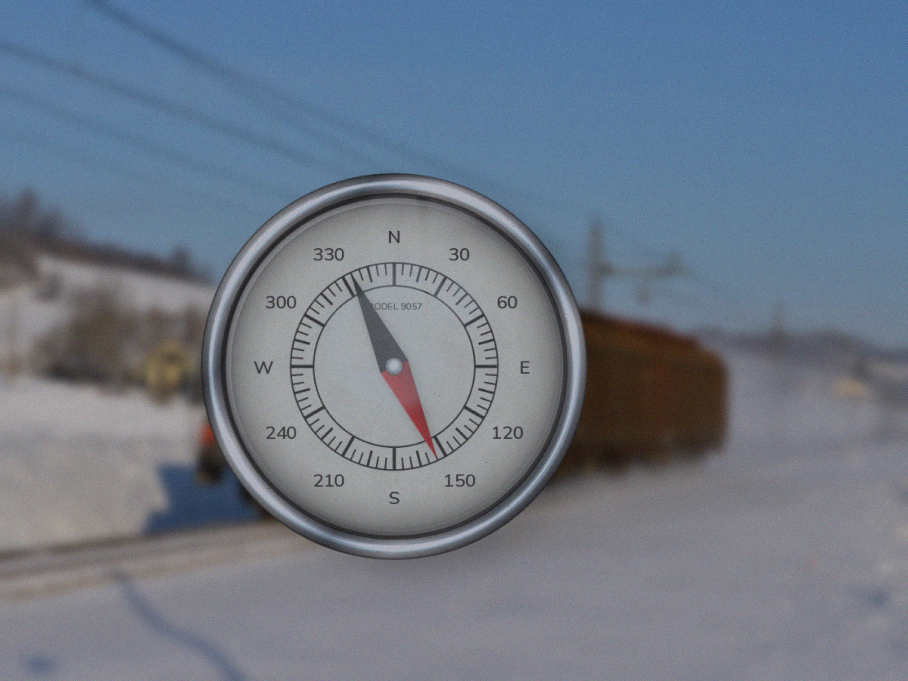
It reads ° 155
